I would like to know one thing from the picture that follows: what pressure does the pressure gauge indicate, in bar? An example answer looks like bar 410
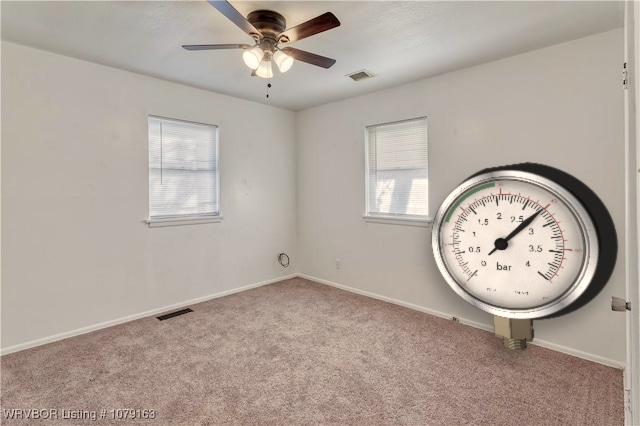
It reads bar 2.75
